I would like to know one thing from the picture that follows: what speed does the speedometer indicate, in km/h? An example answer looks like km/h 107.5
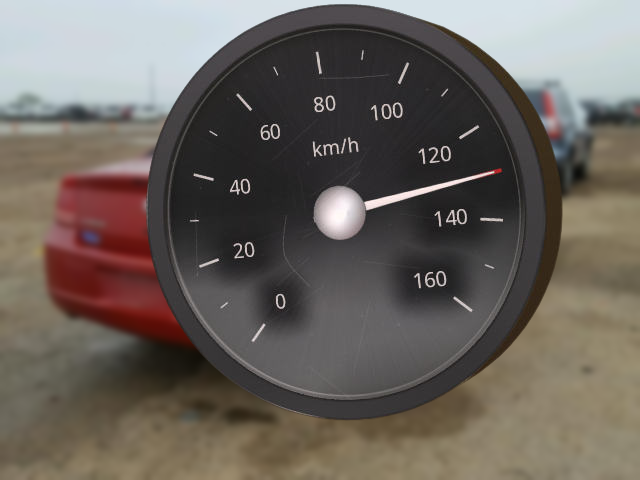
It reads km/h 130
